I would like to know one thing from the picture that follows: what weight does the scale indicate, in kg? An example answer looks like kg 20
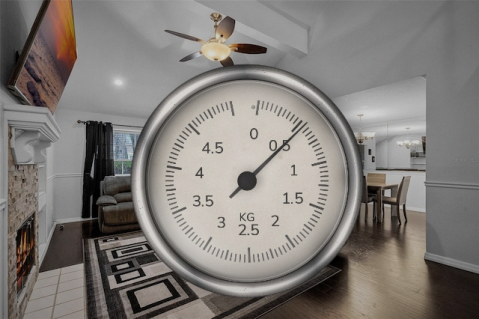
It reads kg 0.55
